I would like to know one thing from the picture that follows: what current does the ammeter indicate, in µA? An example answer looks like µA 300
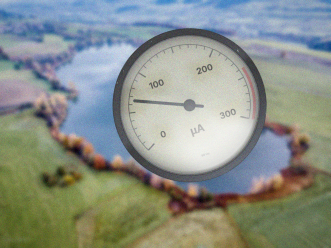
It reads µA 65
